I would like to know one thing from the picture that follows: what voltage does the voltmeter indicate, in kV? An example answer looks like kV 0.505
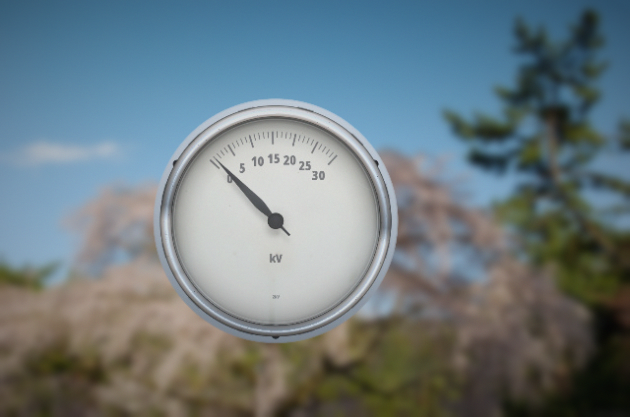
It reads kV 1
